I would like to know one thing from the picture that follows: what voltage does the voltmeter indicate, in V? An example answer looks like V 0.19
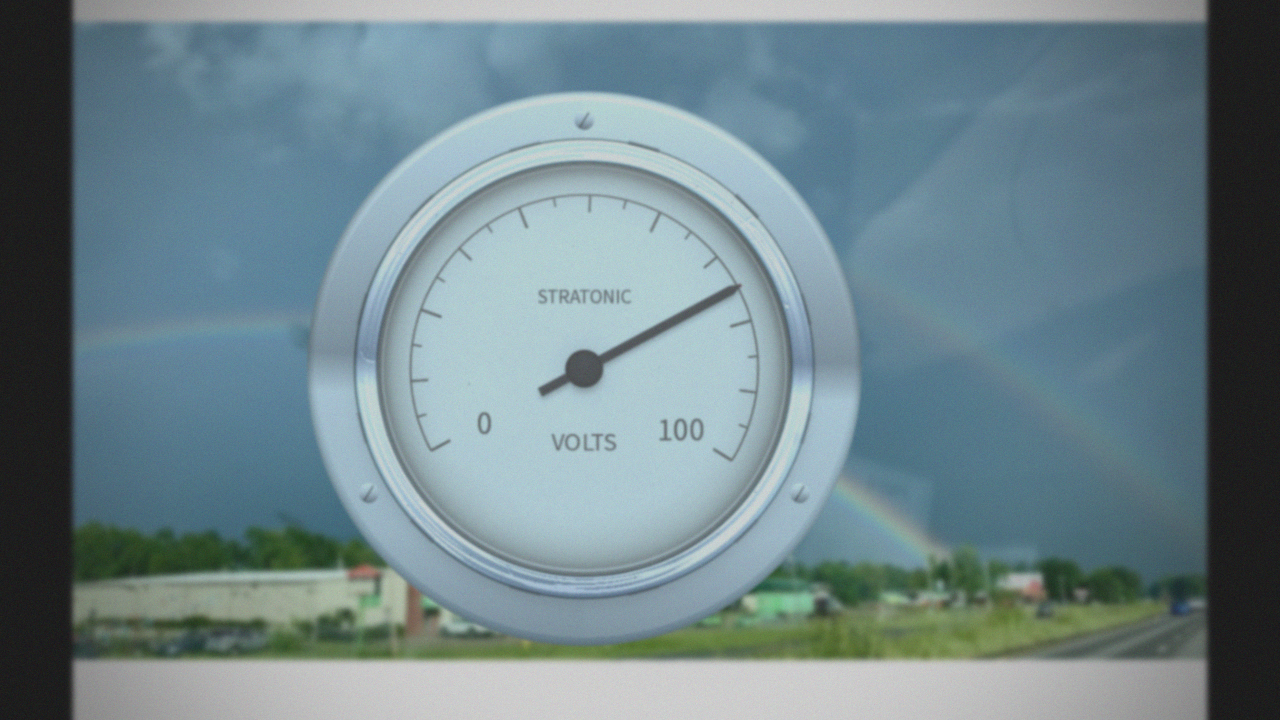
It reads V 75
